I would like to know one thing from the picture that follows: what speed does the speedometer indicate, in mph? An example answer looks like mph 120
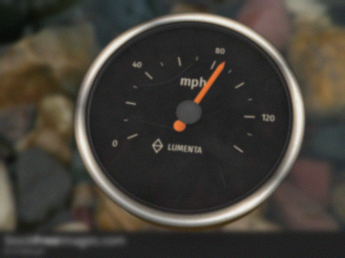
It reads mph 85
